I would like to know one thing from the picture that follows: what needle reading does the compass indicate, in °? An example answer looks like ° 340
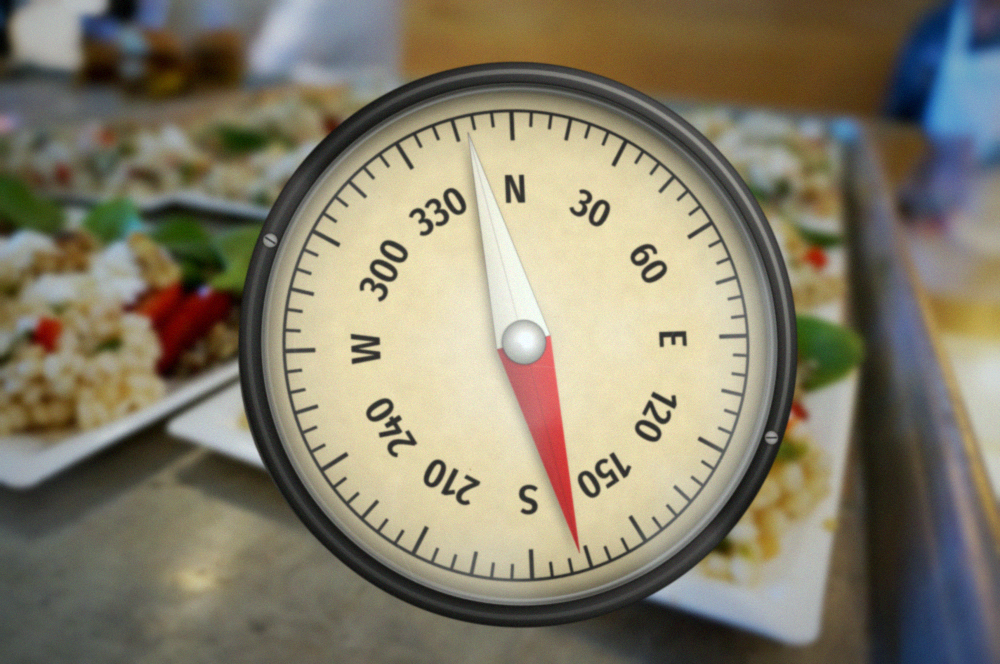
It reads ° 167.5
